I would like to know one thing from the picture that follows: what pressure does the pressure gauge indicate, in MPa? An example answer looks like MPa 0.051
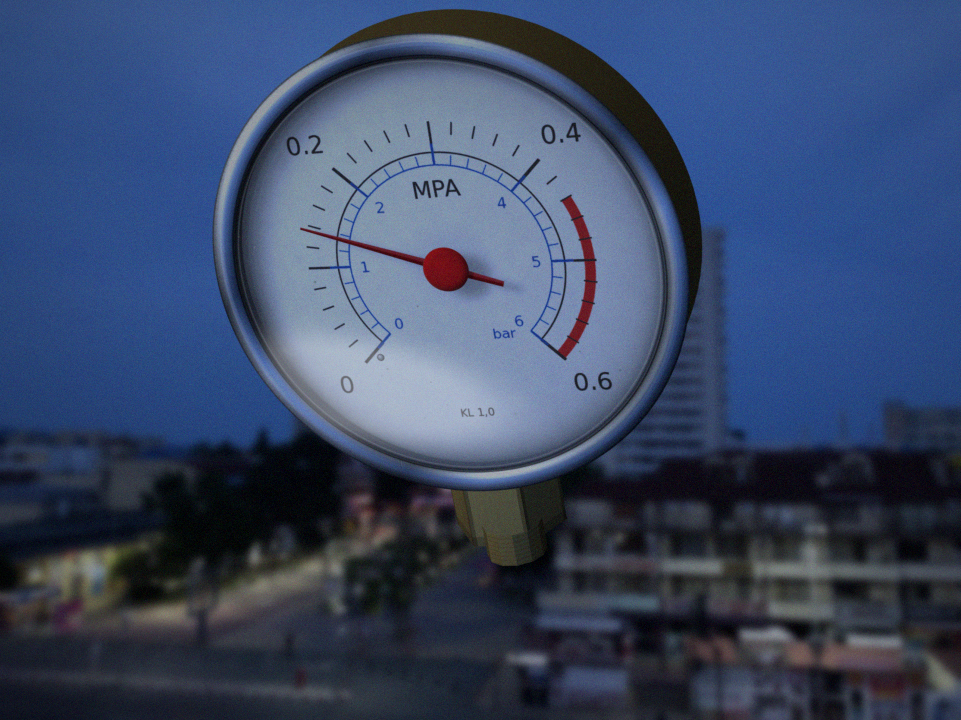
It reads MPa 0.14
